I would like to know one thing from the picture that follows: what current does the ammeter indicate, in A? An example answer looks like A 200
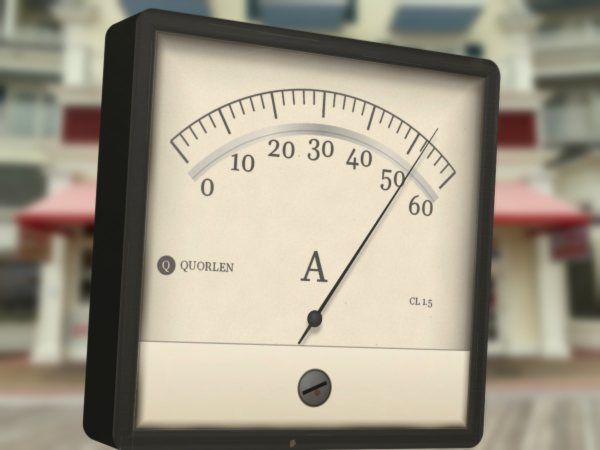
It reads A 52
